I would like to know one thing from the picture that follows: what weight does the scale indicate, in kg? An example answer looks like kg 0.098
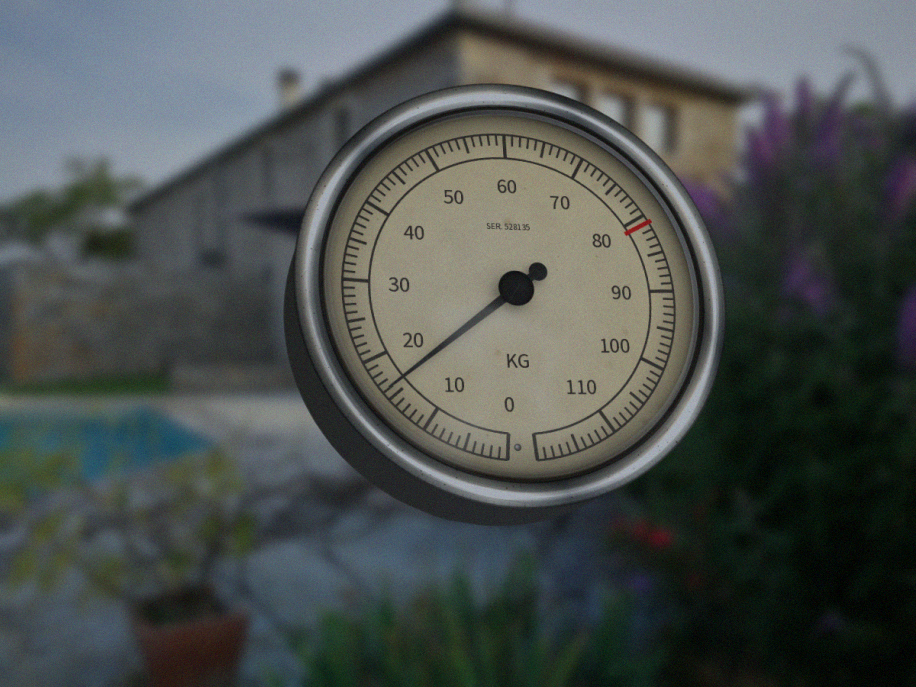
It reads kg 16
